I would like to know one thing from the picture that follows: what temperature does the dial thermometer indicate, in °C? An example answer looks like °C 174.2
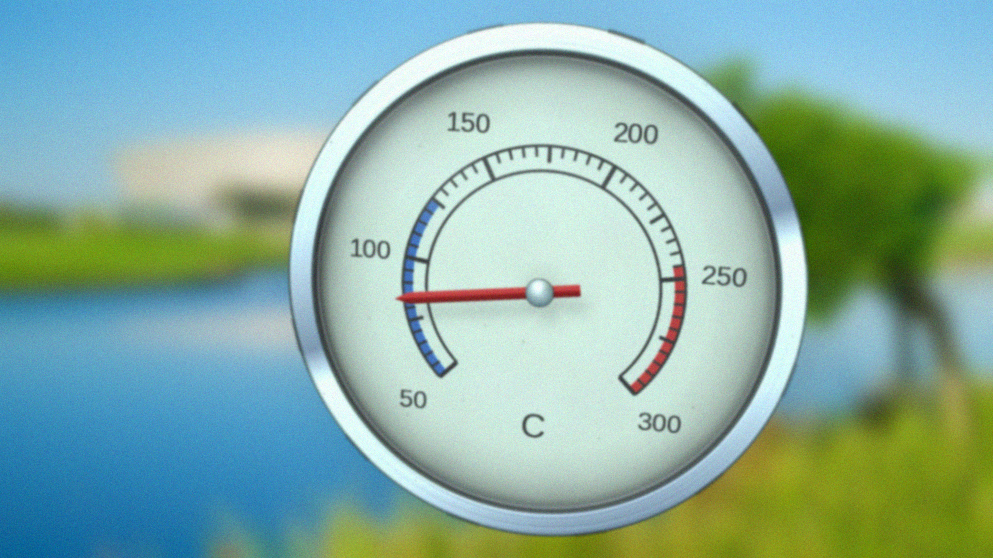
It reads °C 85
